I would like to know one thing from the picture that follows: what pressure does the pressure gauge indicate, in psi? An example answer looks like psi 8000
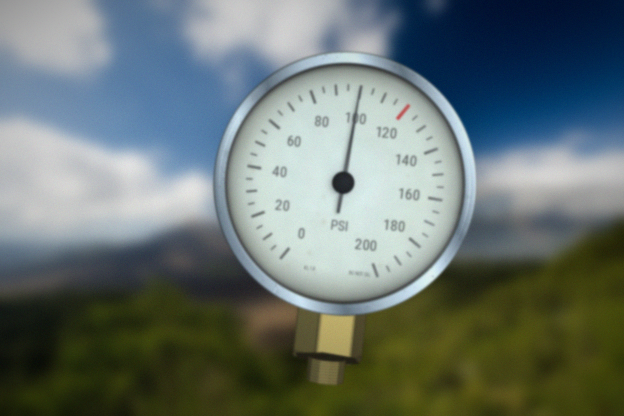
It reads psi 100
